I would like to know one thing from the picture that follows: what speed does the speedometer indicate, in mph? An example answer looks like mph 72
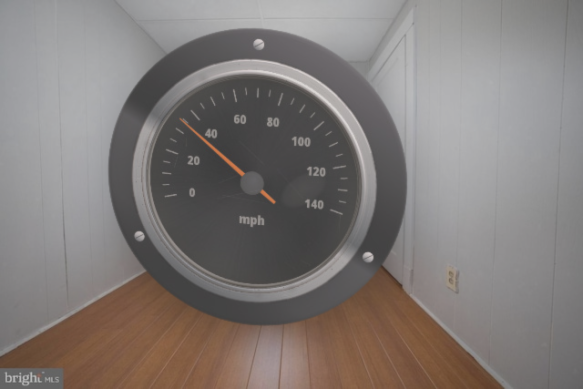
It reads mph 35
